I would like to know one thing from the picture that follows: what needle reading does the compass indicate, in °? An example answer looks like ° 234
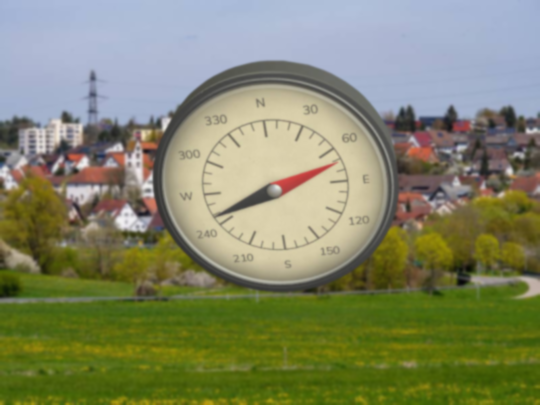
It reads ° 70
